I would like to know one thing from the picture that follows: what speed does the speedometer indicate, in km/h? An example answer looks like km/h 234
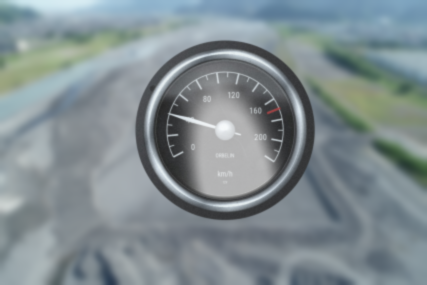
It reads km/h 40
